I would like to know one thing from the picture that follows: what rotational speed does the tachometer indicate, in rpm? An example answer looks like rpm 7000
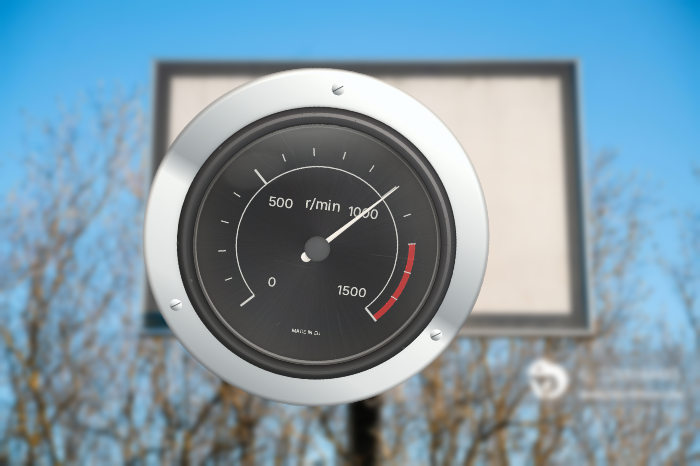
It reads rpm 1000
